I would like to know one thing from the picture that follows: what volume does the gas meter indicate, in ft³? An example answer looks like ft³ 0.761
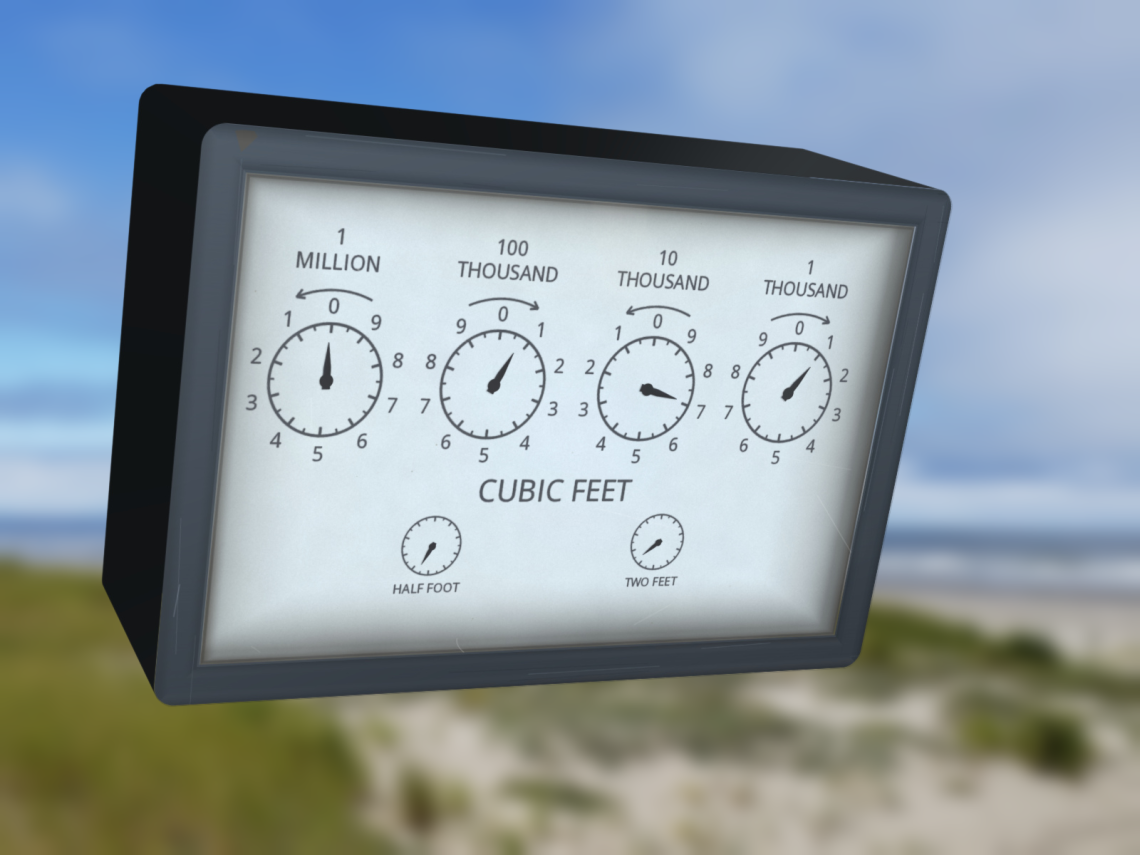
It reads ft³ 7100
